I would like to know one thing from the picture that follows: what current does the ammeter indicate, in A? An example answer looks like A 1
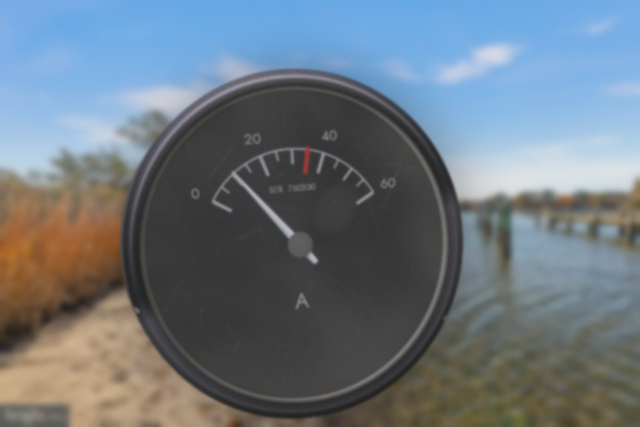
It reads A 10
